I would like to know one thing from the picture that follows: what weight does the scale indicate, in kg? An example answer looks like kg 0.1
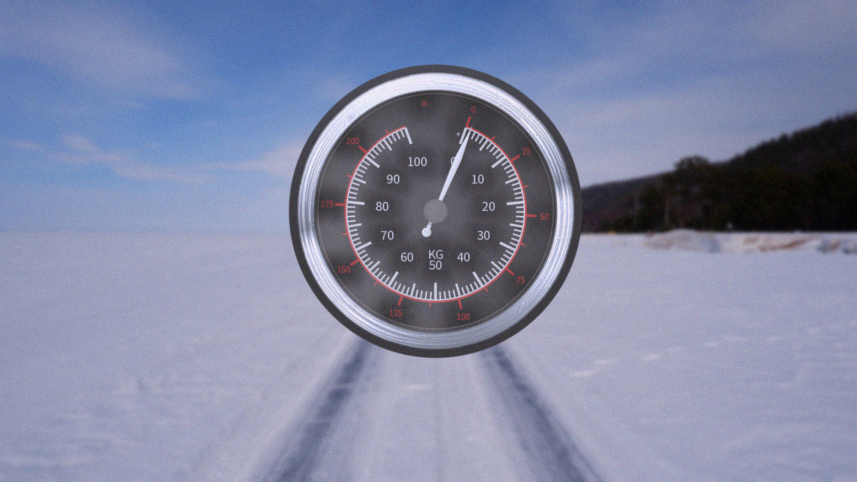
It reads kg 1
